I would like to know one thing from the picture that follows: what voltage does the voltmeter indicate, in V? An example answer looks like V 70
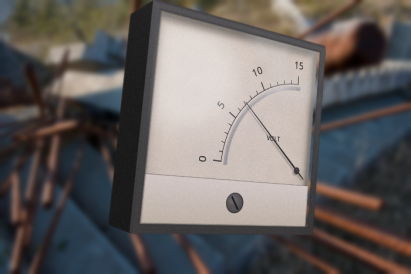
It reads V 7
